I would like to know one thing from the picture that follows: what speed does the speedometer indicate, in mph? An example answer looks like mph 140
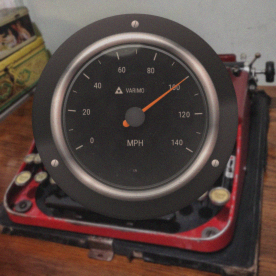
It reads mph 100
